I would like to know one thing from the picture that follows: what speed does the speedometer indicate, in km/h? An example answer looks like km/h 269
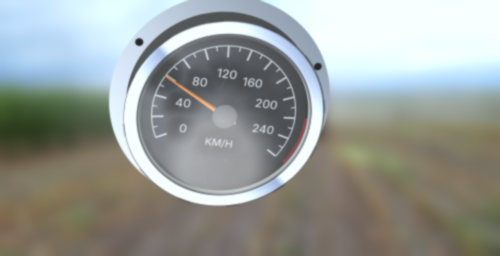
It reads km/h 60
